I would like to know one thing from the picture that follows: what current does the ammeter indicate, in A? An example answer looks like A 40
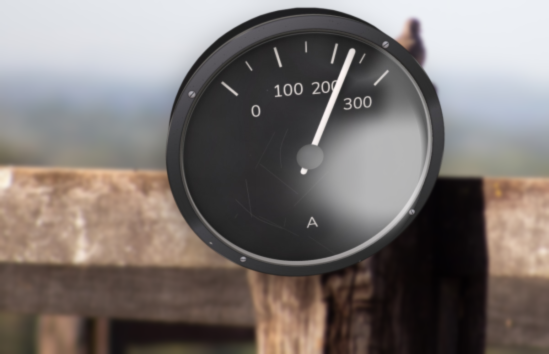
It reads A 225
